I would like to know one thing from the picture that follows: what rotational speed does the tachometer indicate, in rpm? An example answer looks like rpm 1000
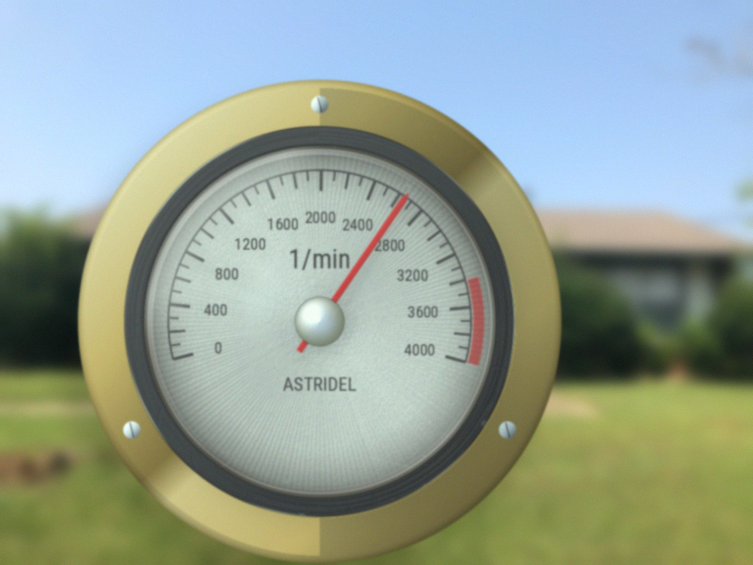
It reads rpm 2650
